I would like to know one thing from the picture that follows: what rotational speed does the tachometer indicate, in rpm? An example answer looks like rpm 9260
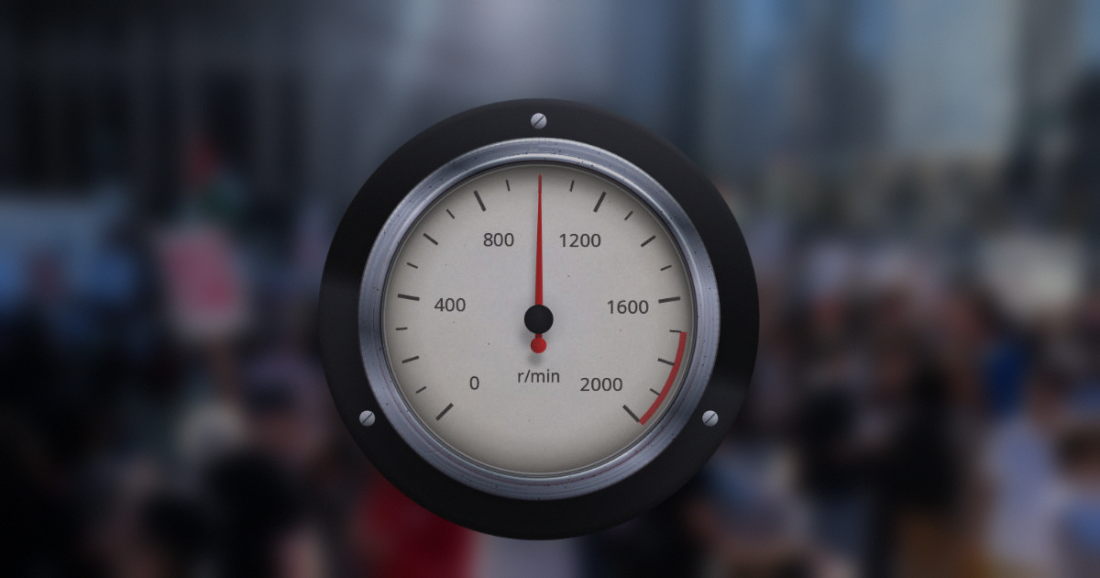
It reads rpm 1000
